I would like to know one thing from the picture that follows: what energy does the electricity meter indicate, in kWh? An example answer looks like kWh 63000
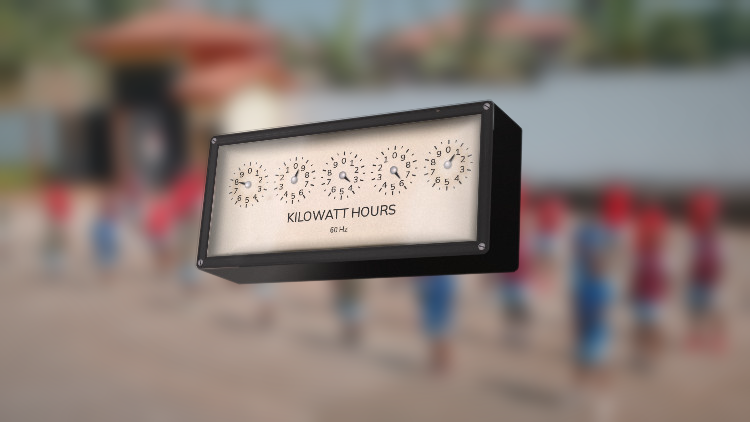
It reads kWh 79361
